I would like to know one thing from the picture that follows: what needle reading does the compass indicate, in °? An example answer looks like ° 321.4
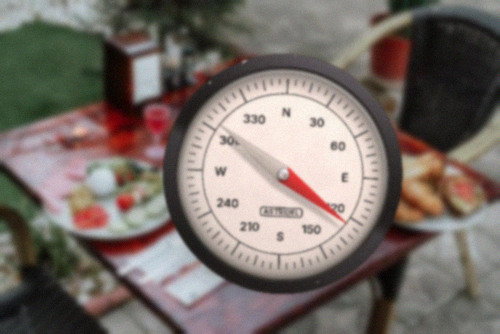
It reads ° 125
